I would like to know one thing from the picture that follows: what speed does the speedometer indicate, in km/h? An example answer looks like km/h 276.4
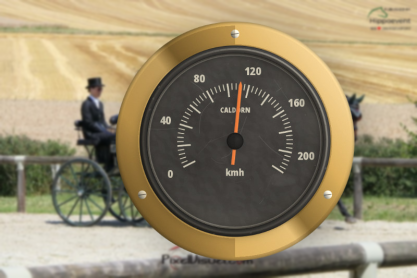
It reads km/h 112
